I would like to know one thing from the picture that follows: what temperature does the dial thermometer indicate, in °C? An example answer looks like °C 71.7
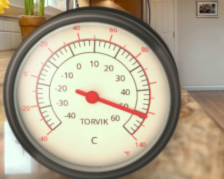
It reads °C 50
